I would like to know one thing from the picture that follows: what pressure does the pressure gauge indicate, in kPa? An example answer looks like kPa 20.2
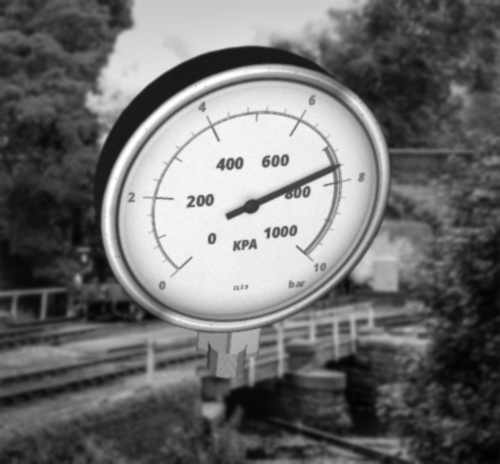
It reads kPa 750
